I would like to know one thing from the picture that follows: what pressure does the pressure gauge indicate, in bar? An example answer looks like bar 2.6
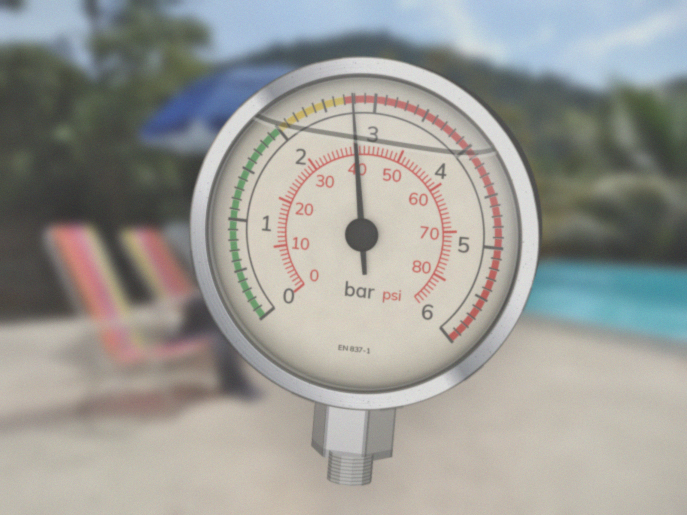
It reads bar 2.8
